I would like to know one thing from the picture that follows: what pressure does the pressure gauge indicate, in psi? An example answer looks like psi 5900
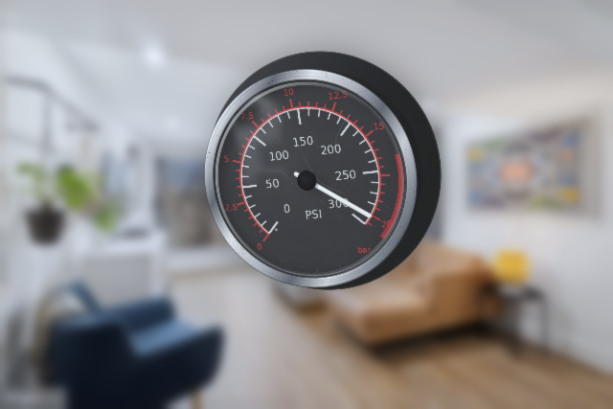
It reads psi 290
